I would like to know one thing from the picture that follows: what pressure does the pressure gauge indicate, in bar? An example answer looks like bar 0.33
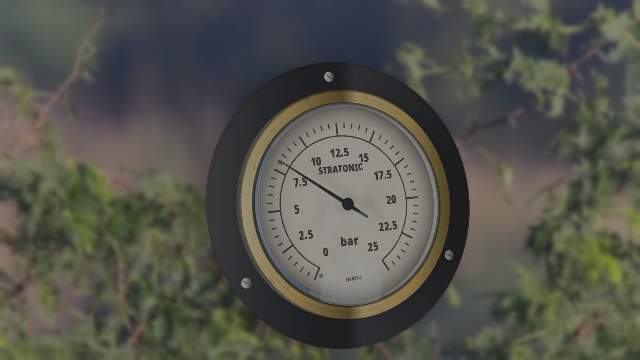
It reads bar 8
